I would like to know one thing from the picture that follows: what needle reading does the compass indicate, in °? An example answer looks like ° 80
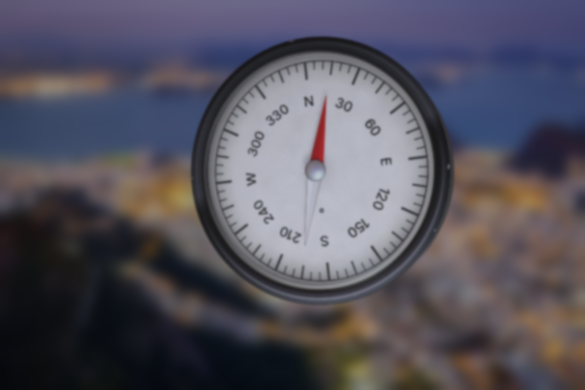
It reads ° 15
